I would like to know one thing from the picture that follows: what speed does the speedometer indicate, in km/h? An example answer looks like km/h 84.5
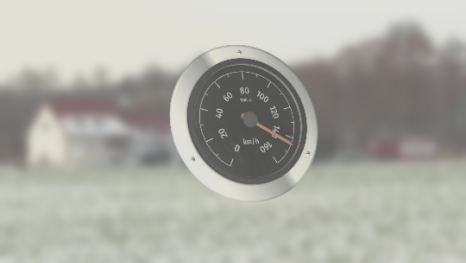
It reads km/h 145
